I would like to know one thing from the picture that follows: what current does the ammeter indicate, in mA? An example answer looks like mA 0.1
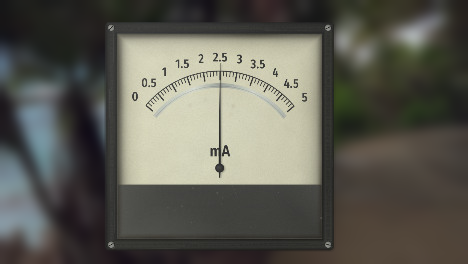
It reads mA 2.5
